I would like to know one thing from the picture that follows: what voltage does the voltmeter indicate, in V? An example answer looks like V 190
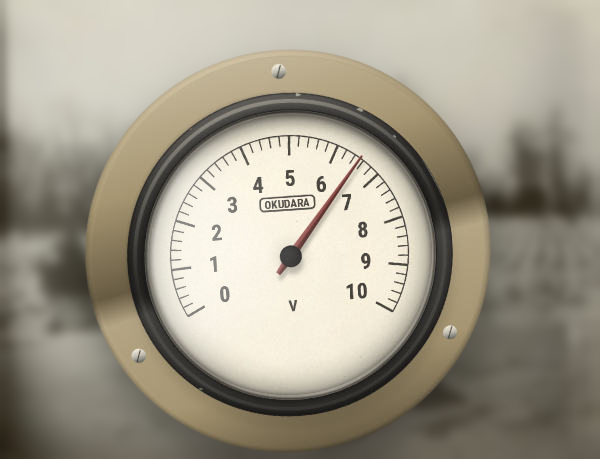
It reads V 6.5
